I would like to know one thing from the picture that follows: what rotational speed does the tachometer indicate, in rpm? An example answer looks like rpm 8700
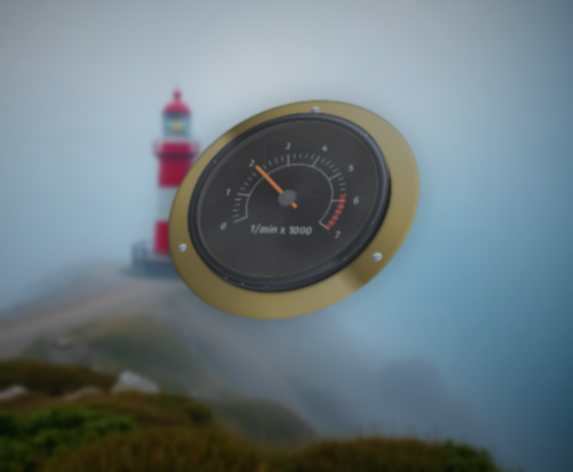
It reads rpm 2000
